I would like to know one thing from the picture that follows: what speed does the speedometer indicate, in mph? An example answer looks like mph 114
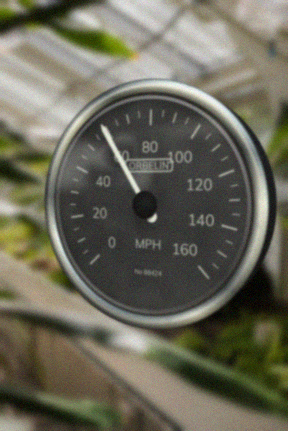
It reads mph 60
